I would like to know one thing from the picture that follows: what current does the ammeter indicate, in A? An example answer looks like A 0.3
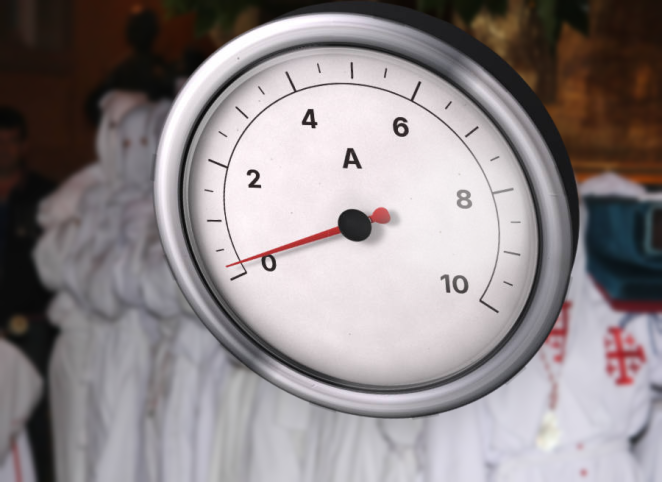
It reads A 0.25
